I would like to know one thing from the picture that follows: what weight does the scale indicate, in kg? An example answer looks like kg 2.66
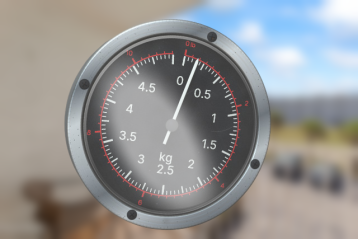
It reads kg 0.15
